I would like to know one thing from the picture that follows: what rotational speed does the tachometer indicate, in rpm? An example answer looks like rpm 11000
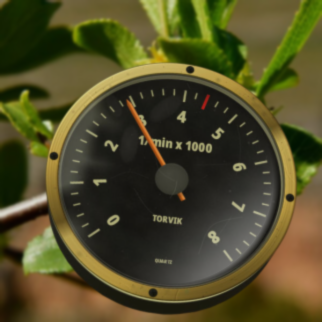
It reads rpm 2900
